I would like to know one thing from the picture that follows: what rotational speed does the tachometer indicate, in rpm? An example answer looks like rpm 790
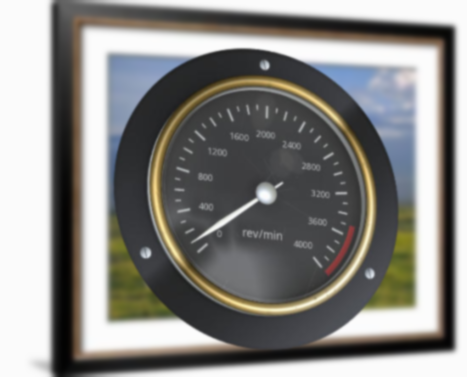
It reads rpm 100
